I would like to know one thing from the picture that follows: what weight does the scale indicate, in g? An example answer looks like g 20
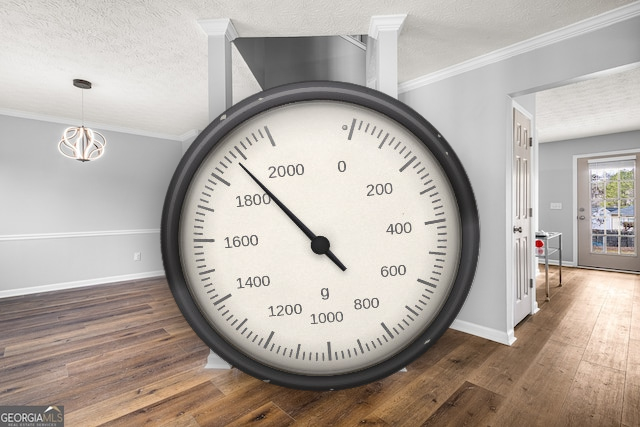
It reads g 1880
